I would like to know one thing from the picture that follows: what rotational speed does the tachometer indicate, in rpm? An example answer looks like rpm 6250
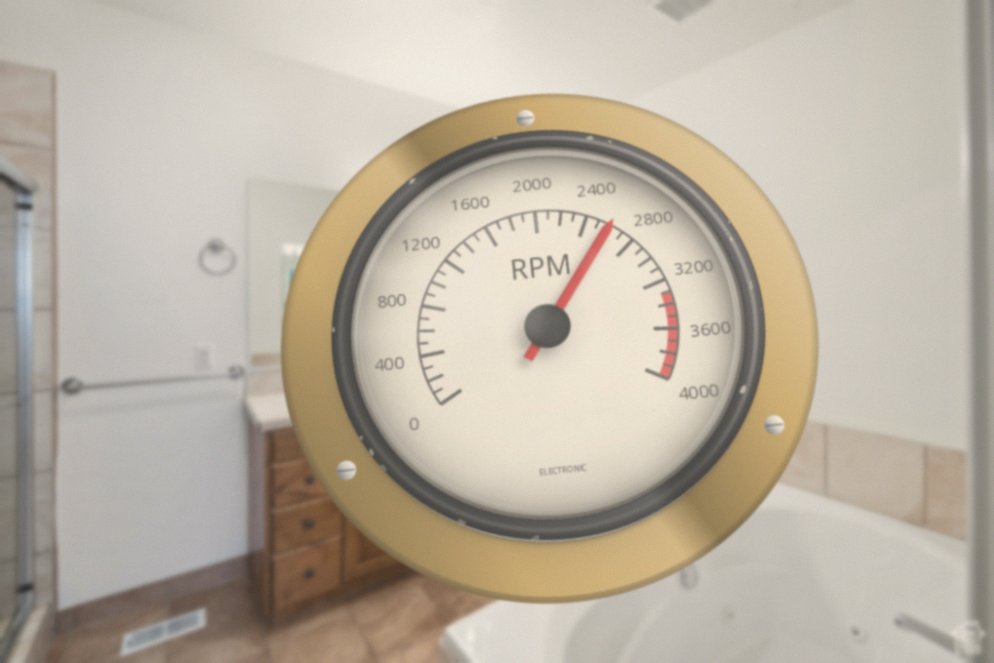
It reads rpm 2600
